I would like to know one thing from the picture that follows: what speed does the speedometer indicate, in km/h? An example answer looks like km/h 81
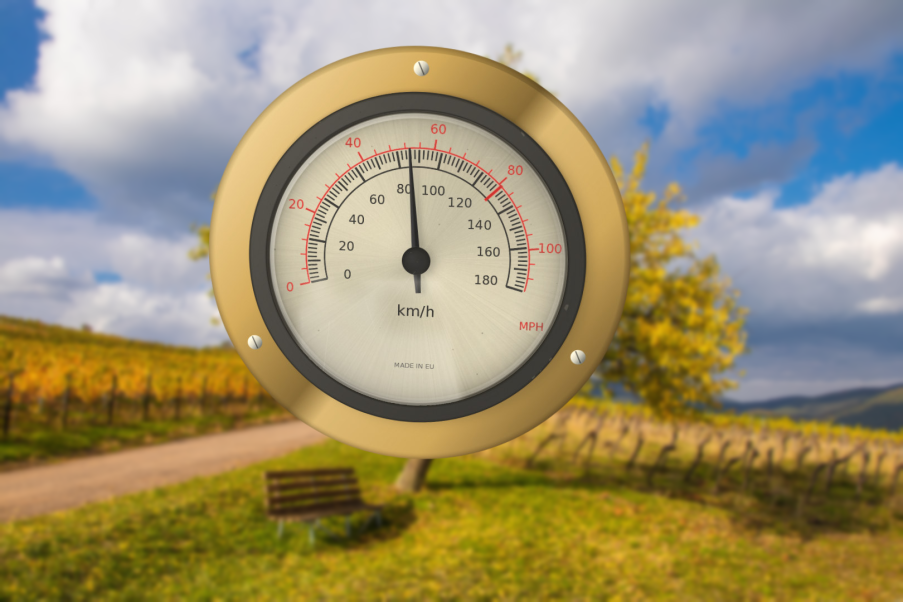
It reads km/h 86
